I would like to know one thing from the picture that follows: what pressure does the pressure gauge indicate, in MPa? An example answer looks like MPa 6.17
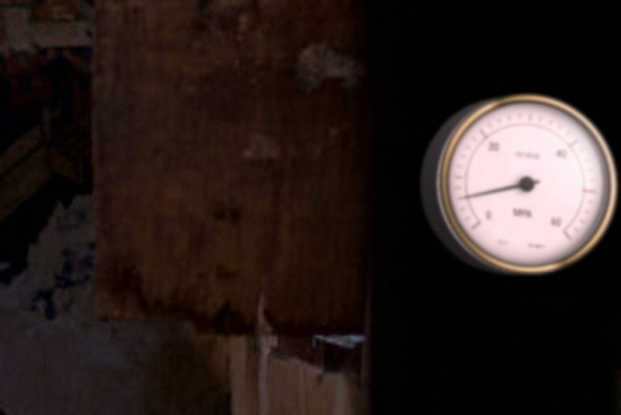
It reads MPa 6
